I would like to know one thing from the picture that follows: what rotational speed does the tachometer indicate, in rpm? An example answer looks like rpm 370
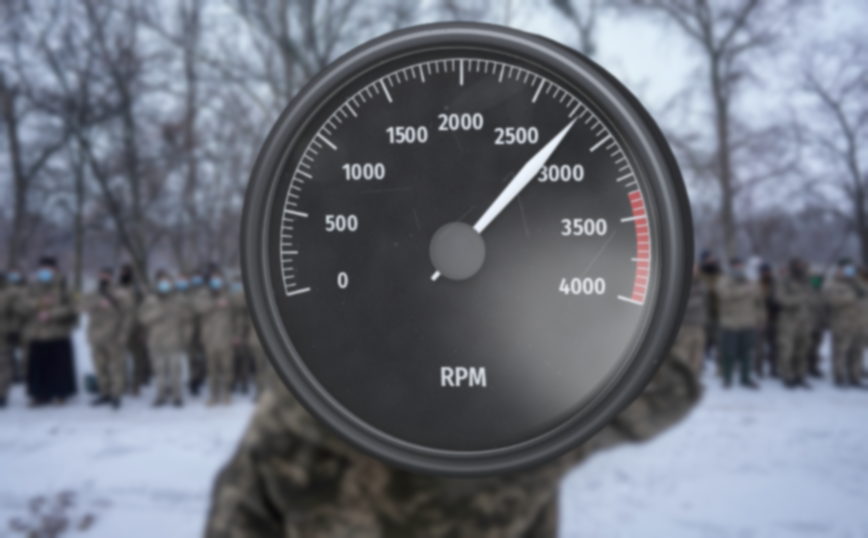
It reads rpm 2800
